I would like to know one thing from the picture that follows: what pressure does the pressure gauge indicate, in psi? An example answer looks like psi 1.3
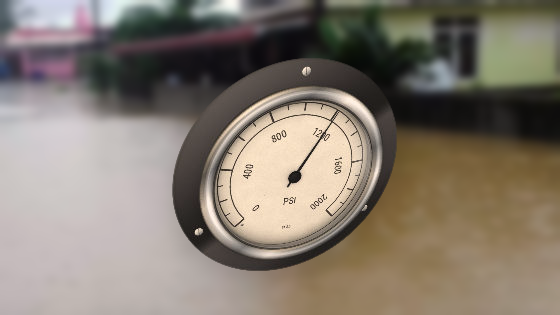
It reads psi 1200
